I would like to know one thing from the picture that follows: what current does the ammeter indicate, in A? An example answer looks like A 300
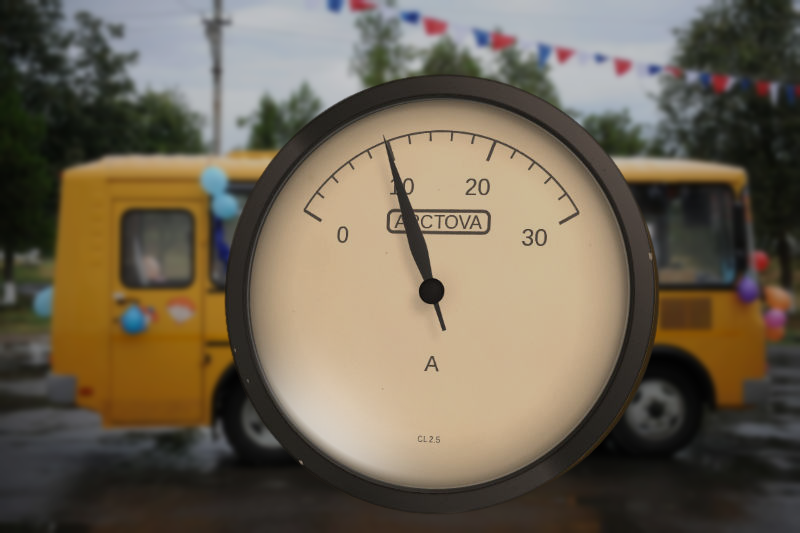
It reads A 10
